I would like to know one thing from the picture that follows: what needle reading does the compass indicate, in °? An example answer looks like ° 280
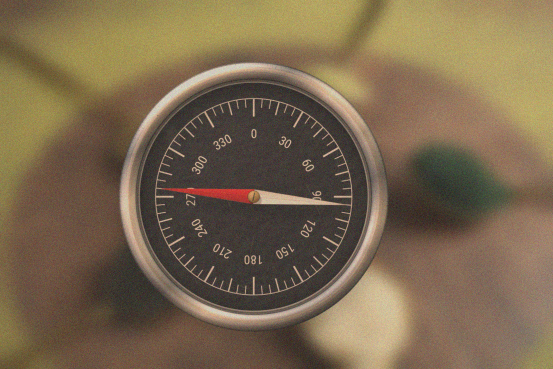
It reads ° 275
